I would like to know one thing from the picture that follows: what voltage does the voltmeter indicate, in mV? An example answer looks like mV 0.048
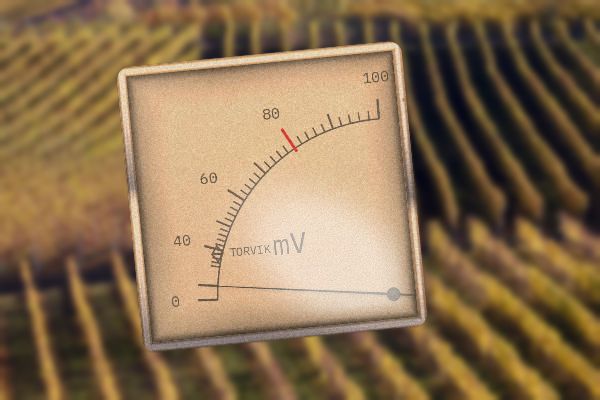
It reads mV 20
